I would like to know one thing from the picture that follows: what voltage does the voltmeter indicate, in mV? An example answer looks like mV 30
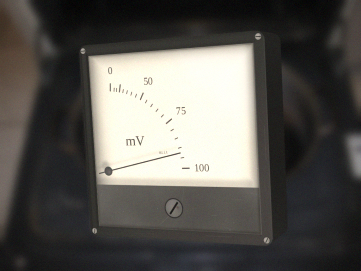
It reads mV 92.5
